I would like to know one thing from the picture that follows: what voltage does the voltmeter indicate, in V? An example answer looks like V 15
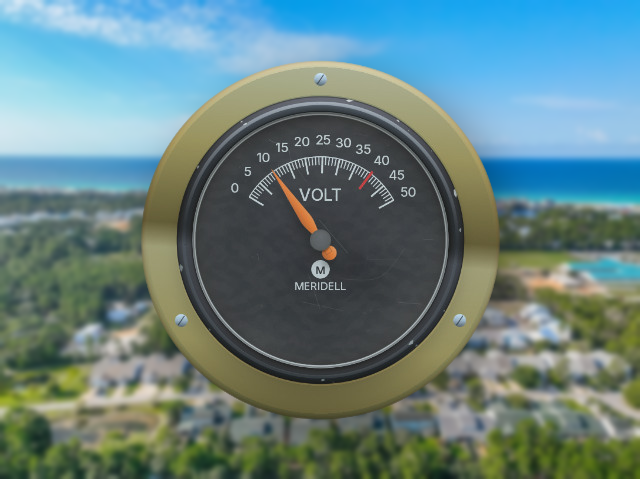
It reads V 10
